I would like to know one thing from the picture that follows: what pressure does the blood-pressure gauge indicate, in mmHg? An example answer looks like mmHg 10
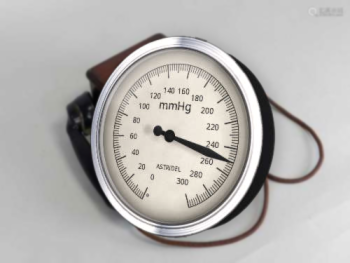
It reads mmHg 250
